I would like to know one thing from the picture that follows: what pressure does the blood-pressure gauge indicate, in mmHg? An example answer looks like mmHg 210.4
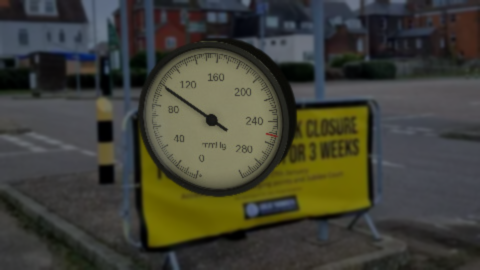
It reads mmHg 100
